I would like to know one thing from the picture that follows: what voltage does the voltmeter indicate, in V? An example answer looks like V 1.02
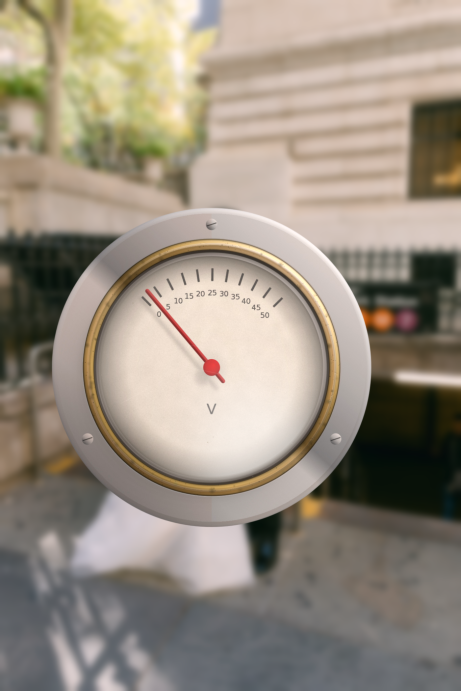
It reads V 2.5
